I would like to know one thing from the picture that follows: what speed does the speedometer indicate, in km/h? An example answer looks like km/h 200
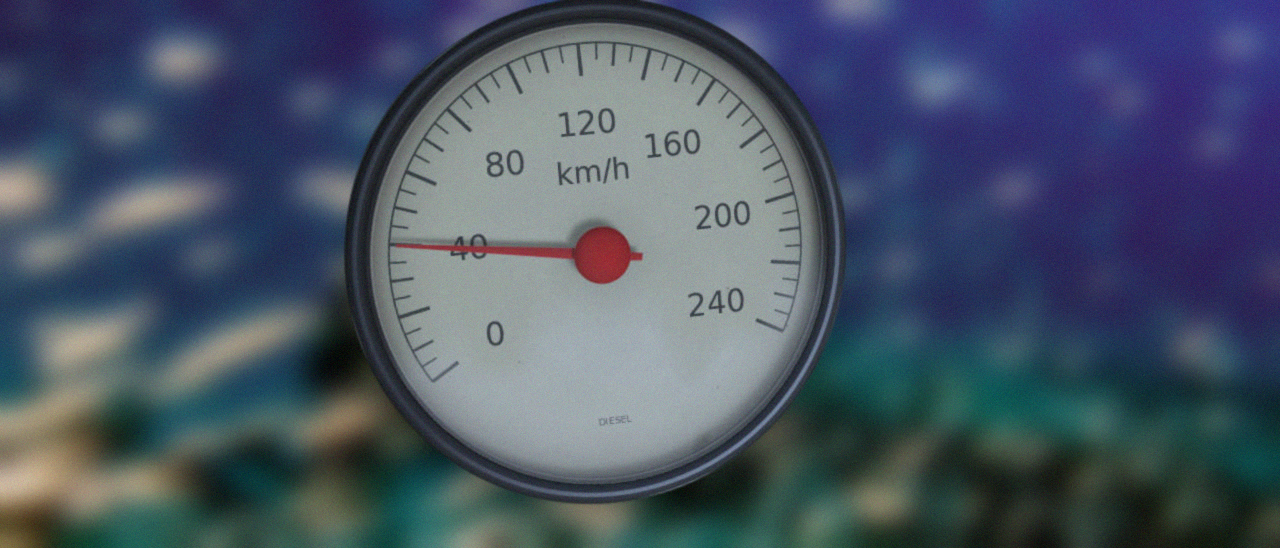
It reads km/h 40
